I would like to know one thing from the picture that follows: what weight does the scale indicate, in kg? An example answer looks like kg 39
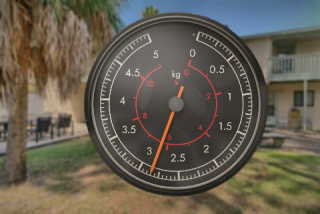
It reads kg 2.85
